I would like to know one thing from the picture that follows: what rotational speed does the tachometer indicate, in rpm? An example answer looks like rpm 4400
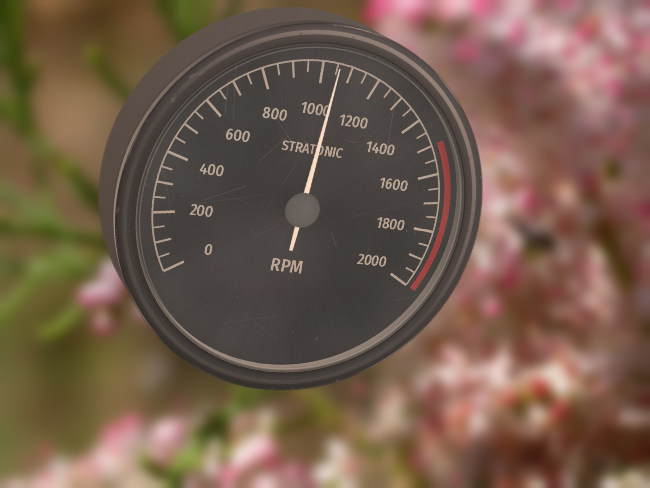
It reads rpm 1050
